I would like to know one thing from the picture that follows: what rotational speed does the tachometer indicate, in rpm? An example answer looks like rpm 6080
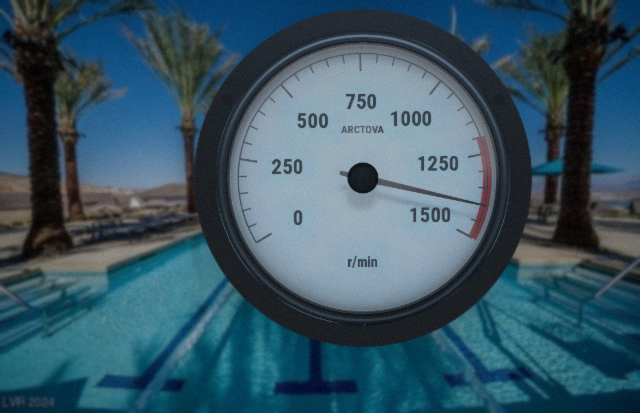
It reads rpm 1400
